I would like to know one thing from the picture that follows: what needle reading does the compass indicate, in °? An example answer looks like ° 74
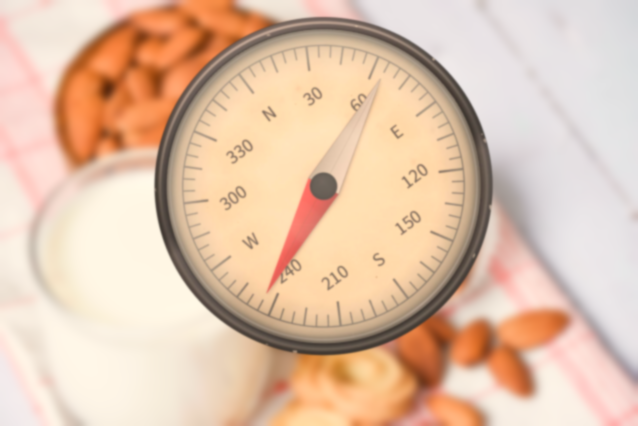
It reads ° 245
